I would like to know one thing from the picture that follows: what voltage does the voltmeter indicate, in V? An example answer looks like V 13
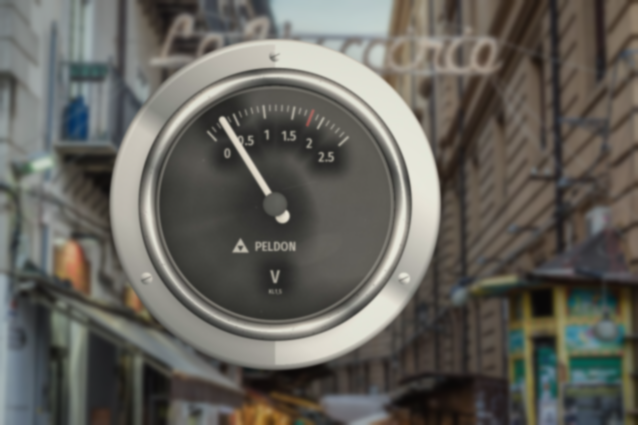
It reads V 0.3
